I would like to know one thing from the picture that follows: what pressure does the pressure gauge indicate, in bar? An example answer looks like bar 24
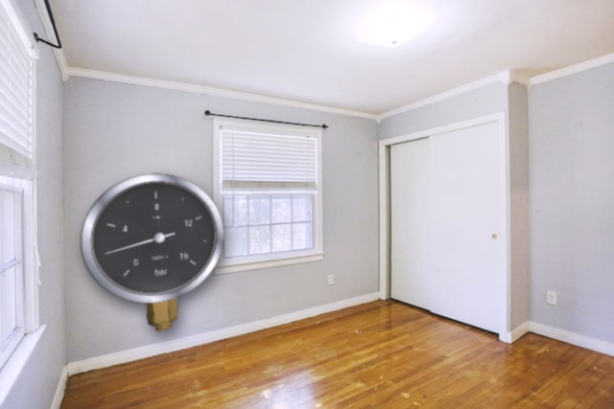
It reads bar 2
